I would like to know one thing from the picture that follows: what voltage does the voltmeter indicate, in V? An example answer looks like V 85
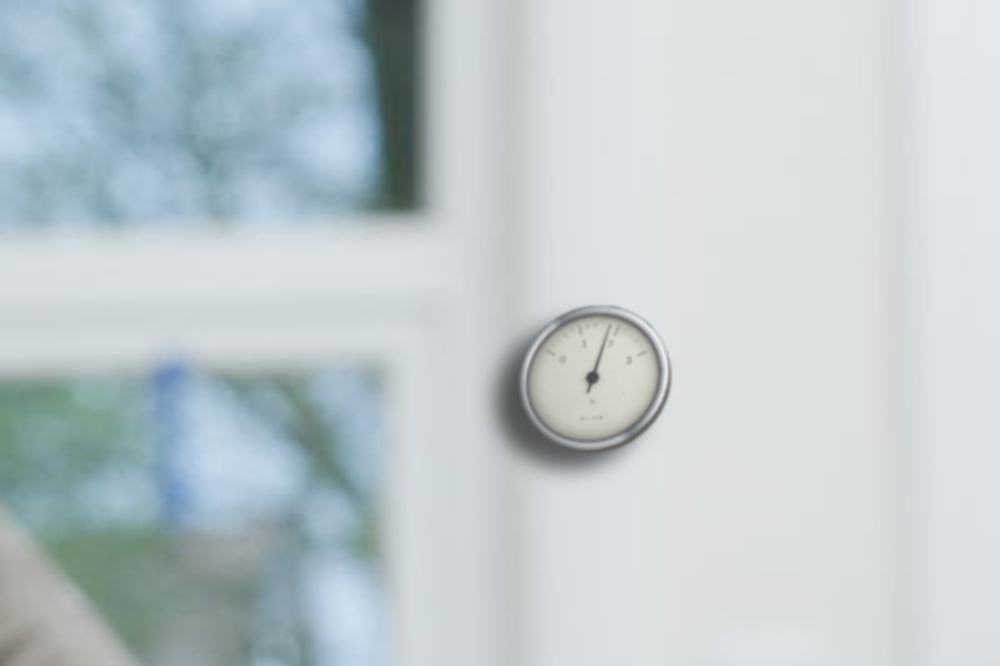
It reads V 1.8
